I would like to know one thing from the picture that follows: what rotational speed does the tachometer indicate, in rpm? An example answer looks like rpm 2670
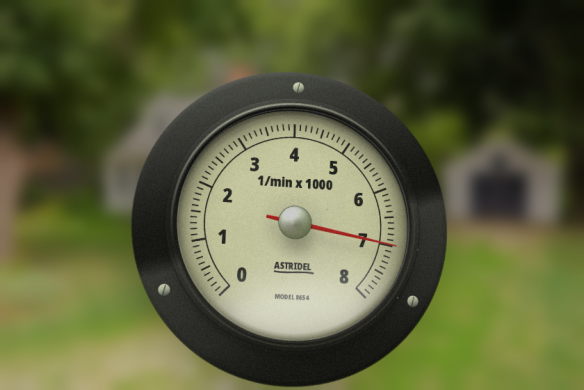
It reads rpm 7000
